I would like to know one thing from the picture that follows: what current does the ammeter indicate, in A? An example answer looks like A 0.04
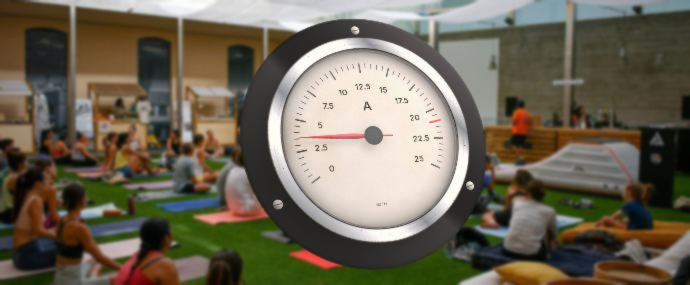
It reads A 3.5
